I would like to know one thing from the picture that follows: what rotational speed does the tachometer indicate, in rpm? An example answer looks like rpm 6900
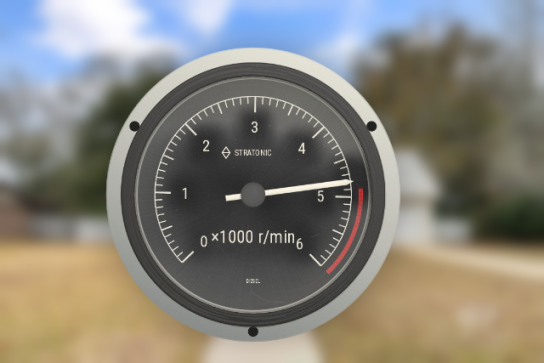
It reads rpm 4800
